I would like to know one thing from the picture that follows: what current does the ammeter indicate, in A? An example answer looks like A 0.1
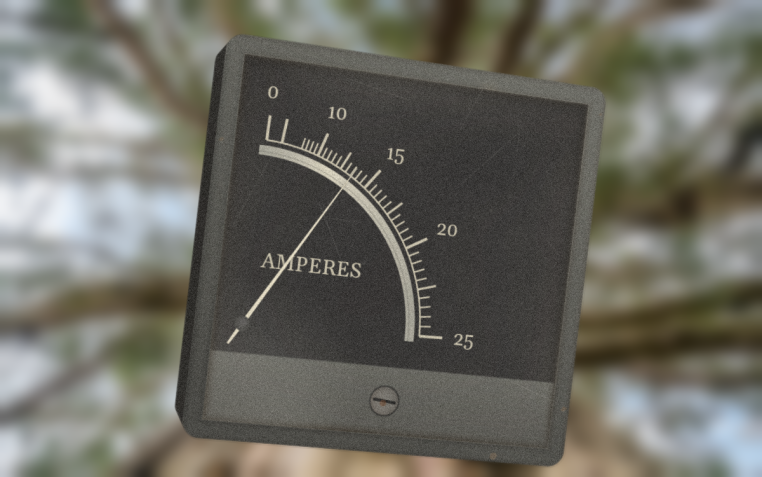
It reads A 13.5
